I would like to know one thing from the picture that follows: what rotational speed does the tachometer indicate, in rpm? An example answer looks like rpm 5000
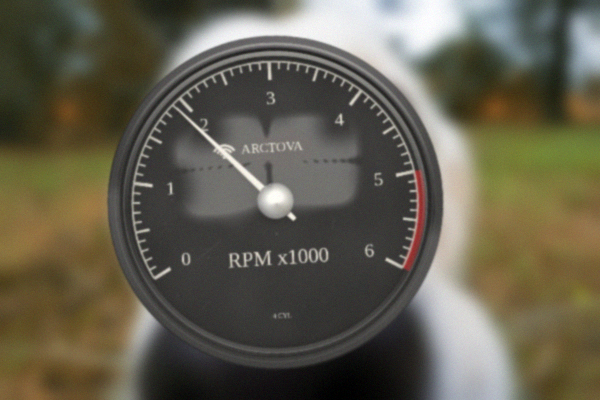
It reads rpm 1900
